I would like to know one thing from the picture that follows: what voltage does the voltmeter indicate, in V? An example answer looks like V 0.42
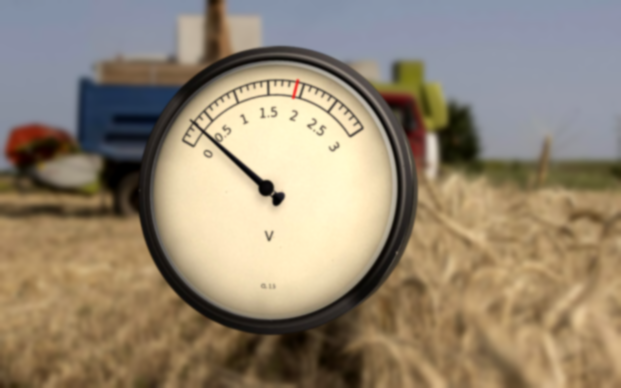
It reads V 0.3
